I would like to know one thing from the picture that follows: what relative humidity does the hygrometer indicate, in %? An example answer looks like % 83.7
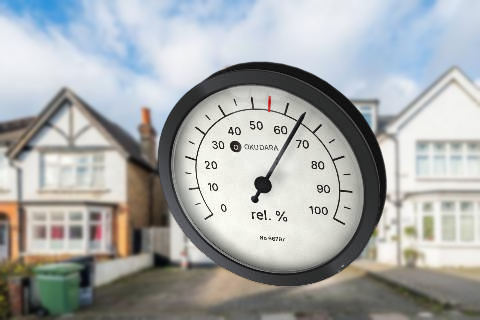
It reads % 65
